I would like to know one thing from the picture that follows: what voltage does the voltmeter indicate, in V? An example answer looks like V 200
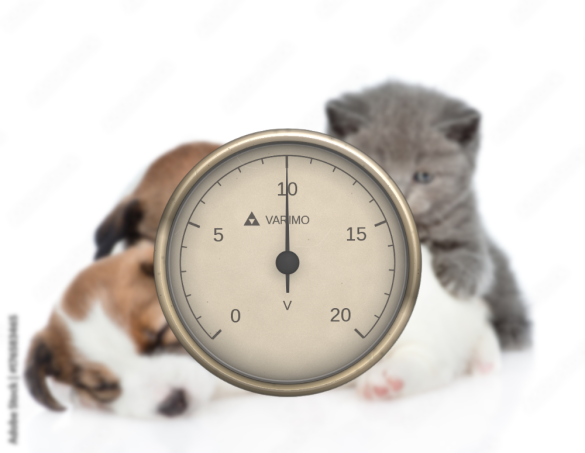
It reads V 10
